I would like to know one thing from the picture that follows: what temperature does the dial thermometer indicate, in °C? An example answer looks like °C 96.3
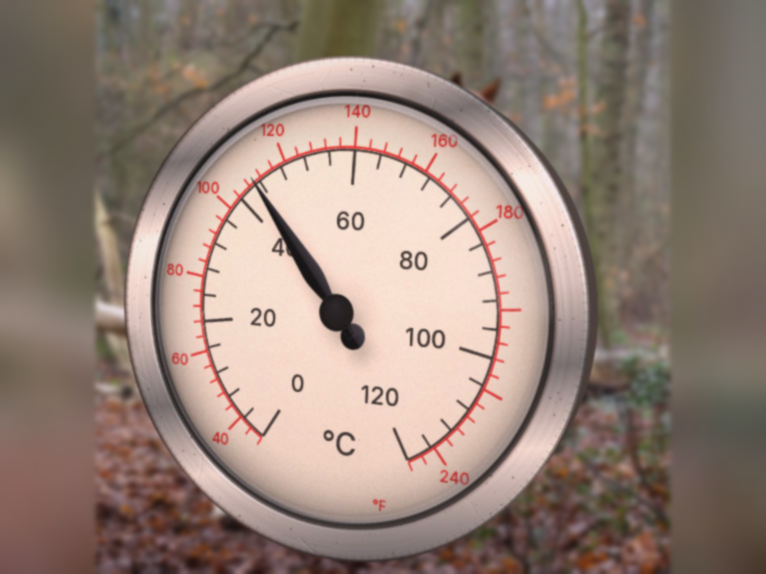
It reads °C 44
